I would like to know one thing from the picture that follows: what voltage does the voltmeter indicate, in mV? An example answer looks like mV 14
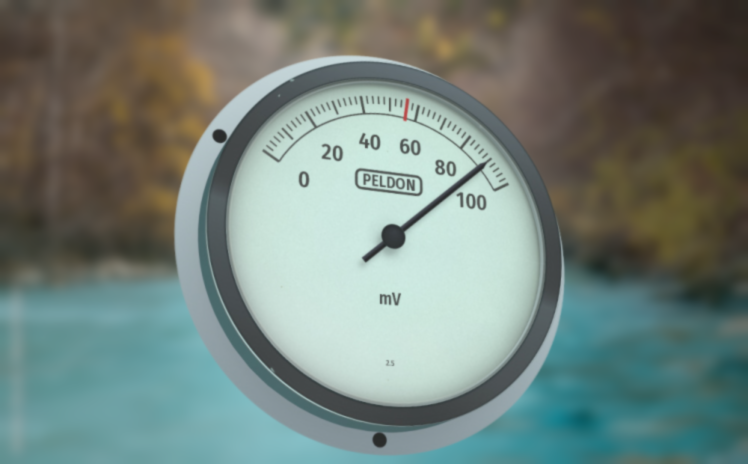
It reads mV 90
